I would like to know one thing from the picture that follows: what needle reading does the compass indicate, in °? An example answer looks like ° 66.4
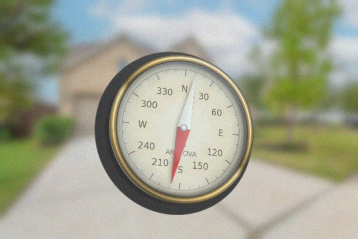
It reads ° 190
